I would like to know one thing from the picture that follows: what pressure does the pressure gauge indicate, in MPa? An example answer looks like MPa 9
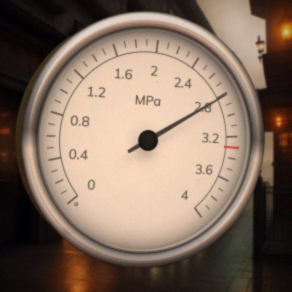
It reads MPa 2.8
